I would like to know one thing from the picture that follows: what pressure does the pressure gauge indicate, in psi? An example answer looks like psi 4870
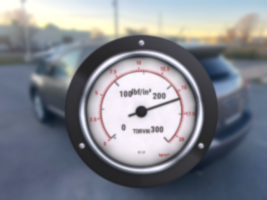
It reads psi 225
